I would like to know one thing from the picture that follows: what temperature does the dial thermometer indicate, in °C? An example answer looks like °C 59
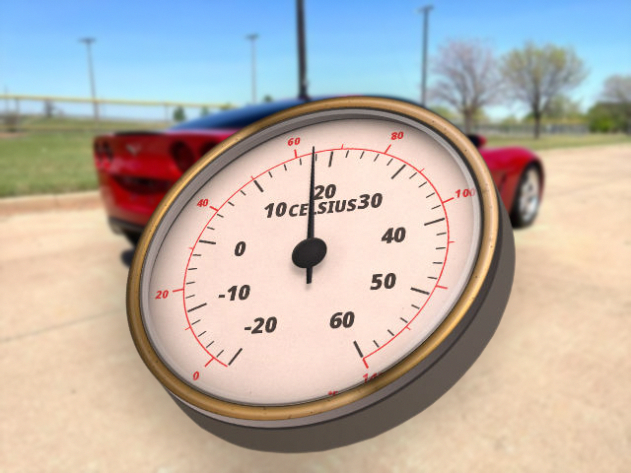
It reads °C 18
